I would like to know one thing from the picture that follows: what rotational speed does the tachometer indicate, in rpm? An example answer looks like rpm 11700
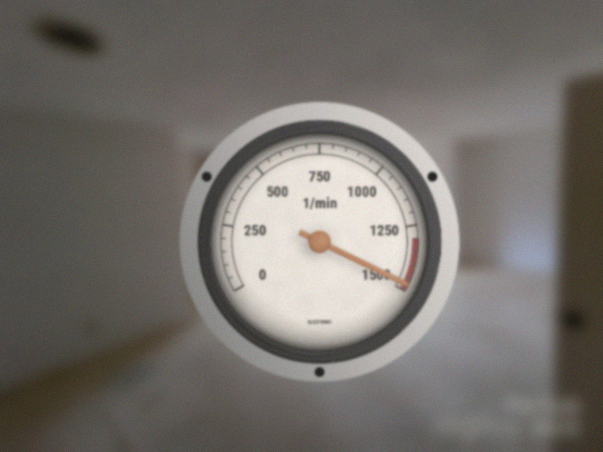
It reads rpm 1475
